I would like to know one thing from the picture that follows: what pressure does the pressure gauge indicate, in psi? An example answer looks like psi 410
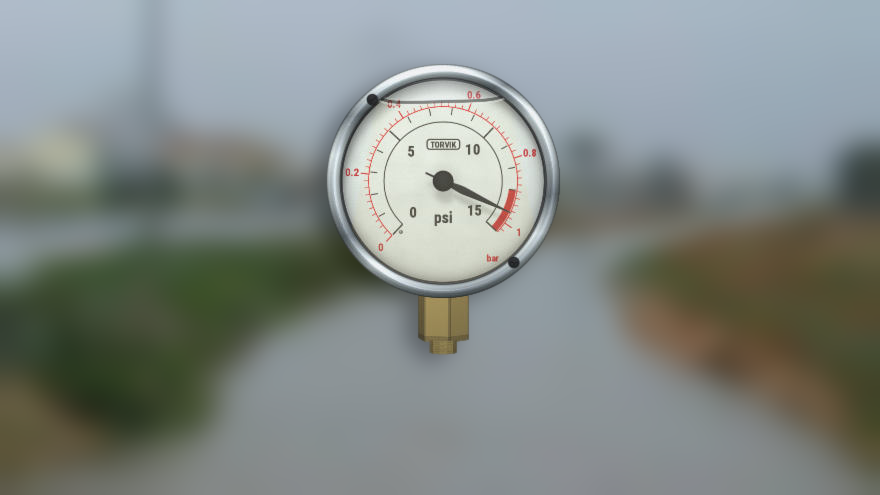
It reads psi 14
